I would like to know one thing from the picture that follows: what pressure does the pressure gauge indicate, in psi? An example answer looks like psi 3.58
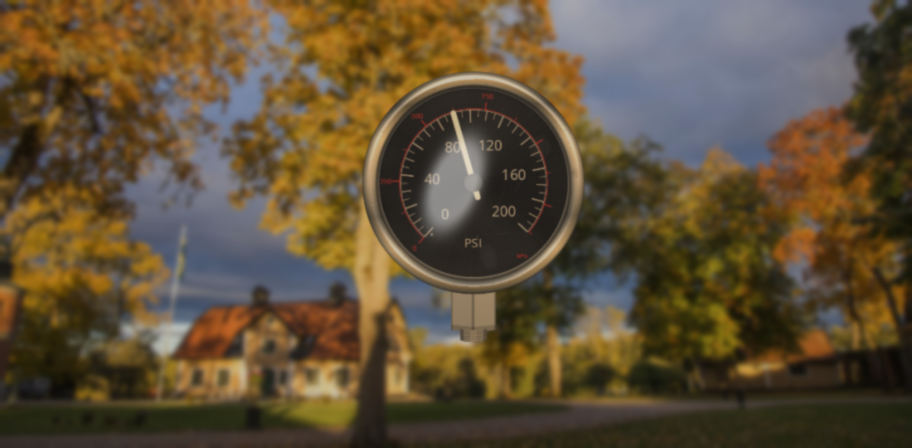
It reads psi 90
